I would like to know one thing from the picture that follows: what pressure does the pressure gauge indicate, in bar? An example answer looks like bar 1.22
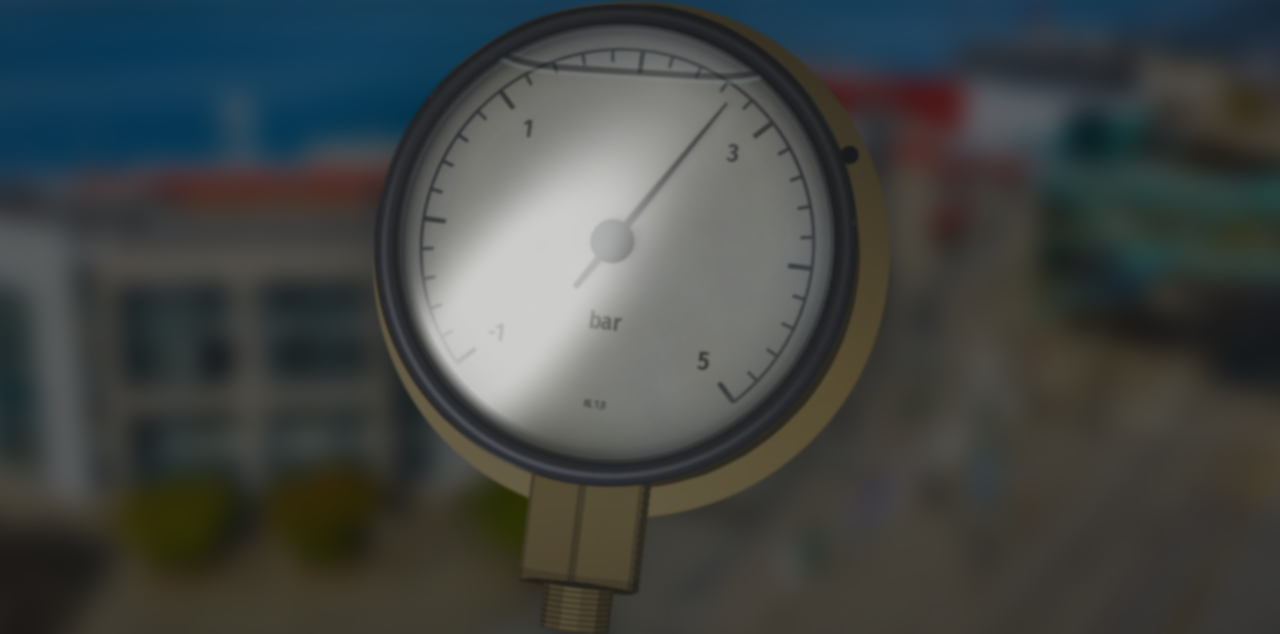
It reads bar 2.7
